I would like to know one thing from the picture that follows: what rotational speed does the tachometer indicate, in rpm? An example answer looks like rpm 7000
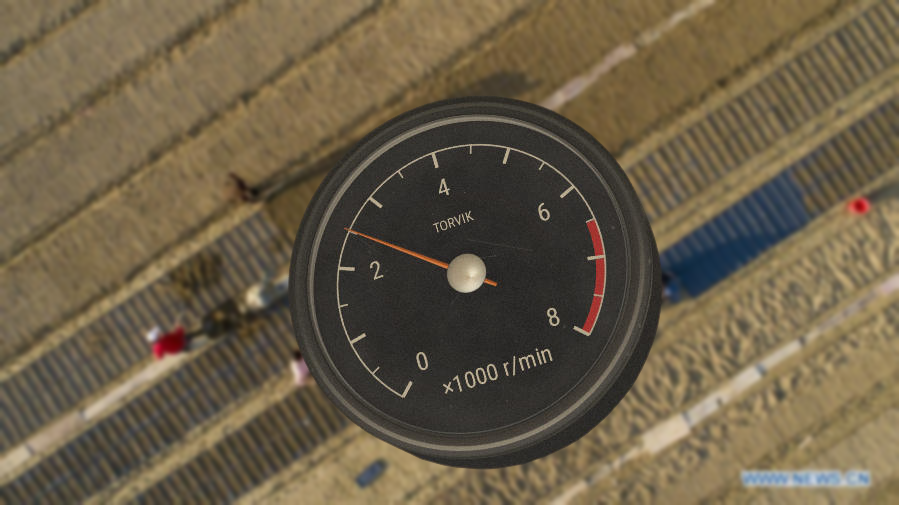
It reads rpm 2500
